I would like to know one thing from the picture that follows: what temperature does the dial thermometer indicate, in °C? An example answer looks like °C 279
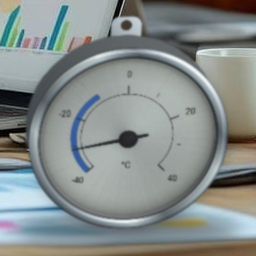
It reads °C -30
